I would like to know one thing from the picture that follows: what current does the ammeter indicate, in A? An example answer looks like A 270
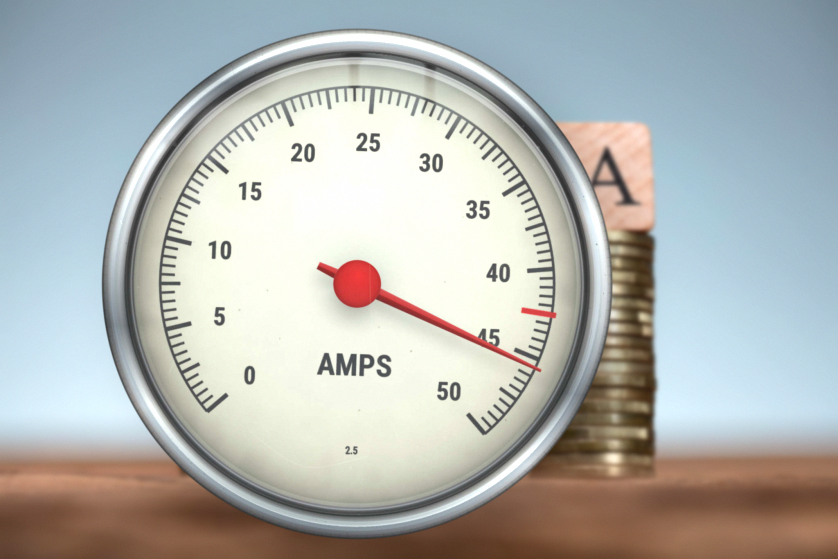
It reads A 45.5
